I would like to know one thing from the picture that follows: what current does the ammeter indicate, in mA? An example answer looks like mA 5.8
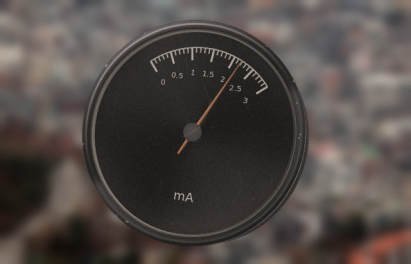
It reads mA 2.2
